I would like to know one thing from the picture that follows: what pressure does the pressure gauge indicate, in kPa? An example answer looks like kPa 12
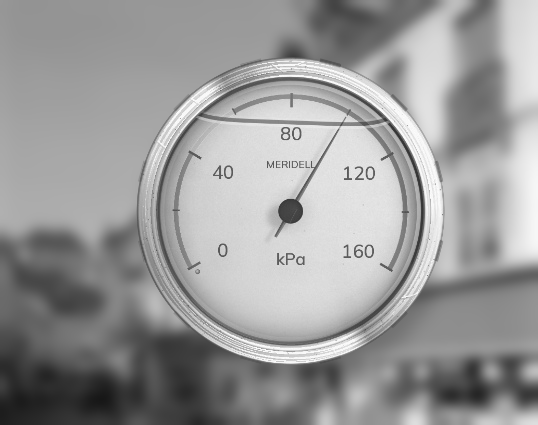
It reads kPa 100
